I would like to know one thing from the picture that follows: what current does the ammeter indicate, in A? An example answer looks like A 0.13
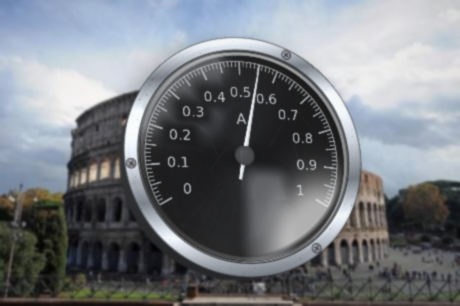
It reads A 0.55
